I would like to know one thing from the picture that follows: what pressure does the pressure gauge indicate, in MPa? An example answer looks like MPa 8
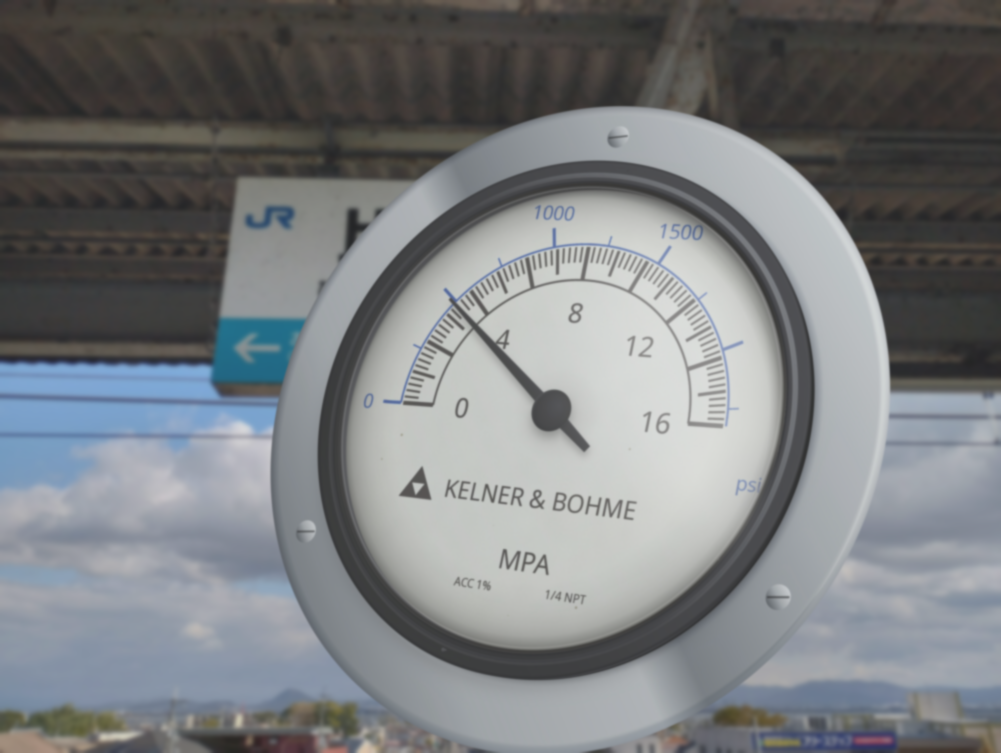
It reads MPa 3.4
